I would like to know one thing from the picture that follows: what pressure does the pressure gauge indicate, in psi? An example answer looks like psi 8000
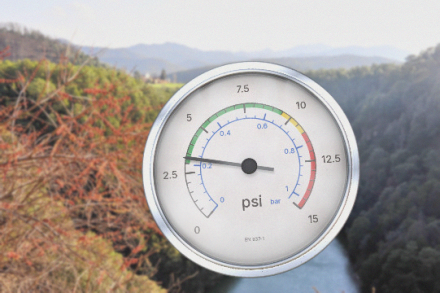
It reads psi 3.25
